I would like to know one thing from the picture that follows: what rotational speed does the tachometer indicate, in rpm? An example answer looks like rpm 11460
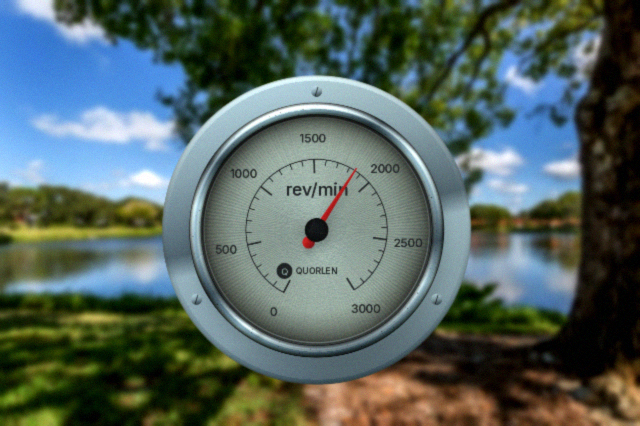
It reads rpm 1850
